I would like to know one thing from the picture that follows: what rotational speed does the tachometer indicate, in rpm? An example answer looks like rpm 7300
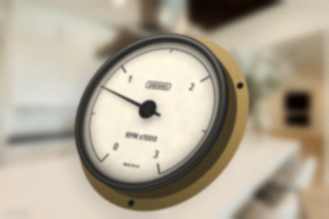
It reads rpm 750
